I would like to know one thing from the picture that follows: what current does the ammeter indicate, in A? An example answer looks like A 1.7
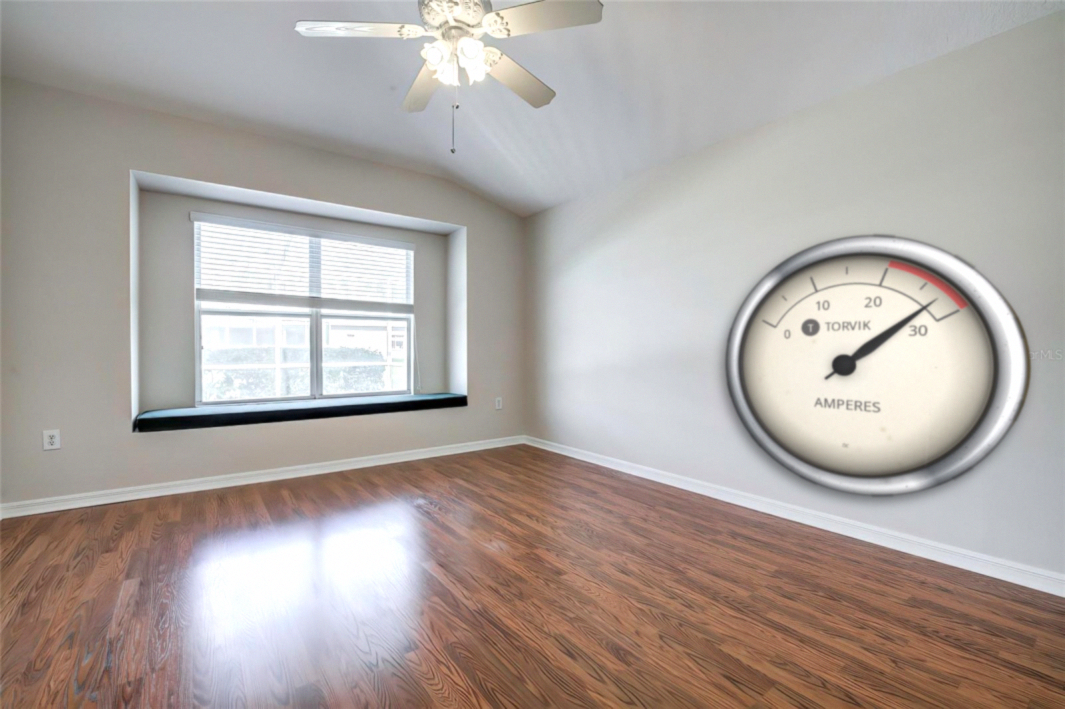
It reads A 27.5
